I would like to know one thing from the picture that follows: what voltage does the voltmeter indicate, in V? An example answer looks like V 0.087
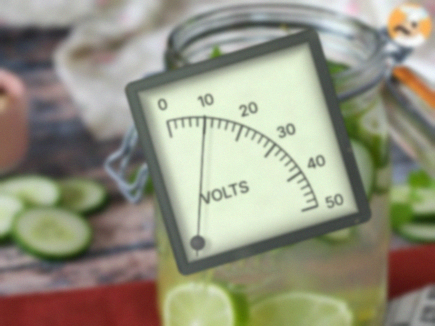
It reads V 10
